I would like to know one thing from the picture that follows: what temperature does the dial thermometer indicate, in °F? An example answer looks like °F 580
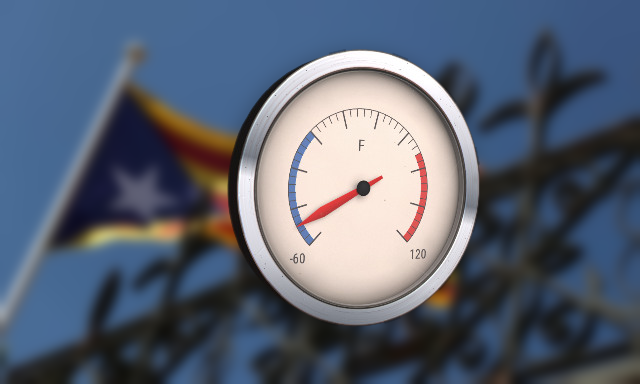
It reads °F -48
